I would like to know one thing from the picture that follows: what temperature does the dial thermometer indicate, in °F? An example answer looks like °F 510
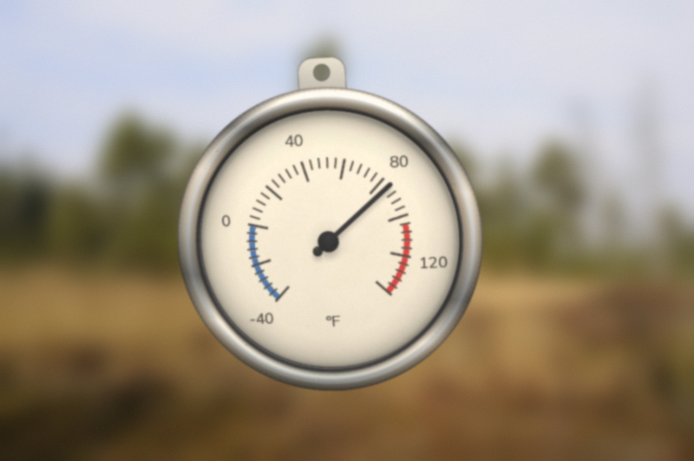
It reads °F 84
